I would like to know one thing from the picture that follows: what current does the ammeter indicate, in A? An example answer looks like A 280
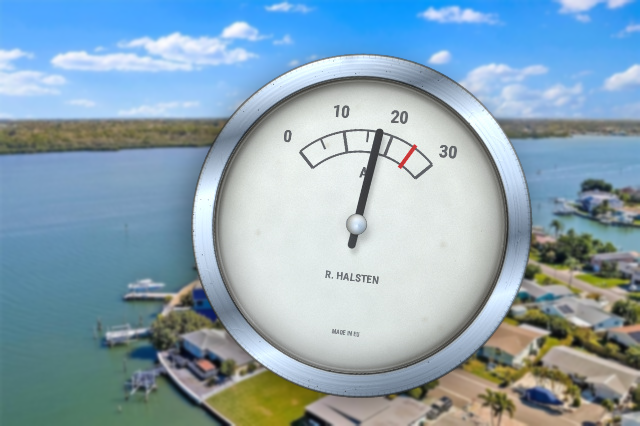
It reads A 17.5
